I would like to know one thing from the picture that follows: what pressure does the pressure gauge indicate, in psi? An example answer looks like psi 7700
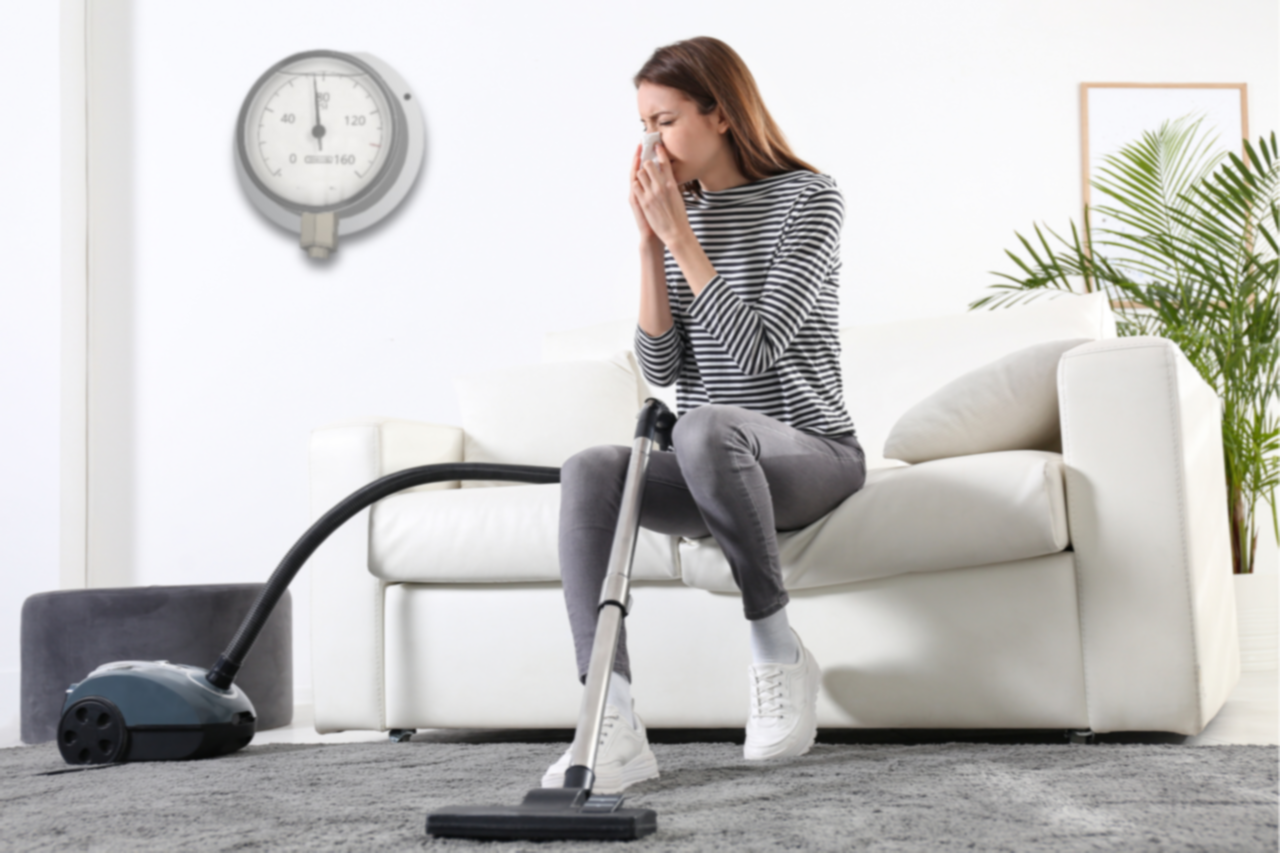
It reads psi 75
